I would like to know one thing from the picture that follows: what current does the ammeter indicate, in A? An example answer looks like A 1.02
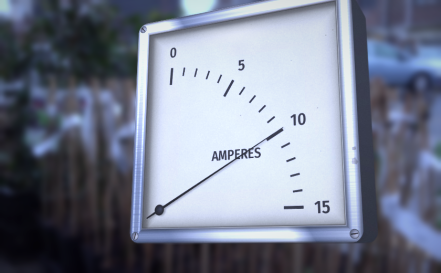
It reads A 10
